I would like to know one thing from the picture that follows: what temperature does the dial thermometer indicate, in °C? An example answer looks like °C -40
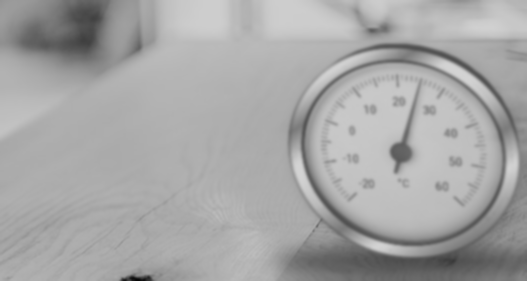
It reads °C 25
